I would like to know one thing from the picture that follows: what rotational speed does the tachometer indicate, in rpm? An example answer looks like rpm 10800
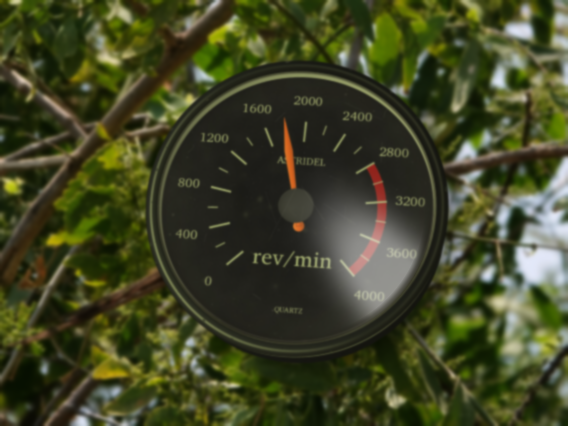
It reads rpm 1800
